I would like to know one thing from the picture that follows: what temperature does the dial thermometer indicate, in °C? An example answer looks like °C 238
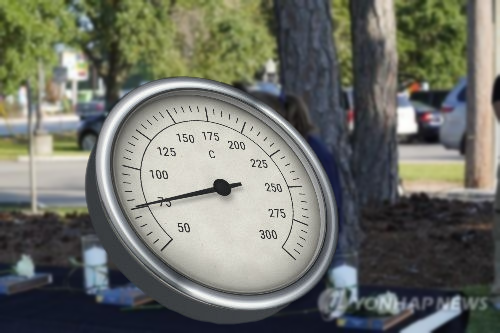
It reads °C 75
